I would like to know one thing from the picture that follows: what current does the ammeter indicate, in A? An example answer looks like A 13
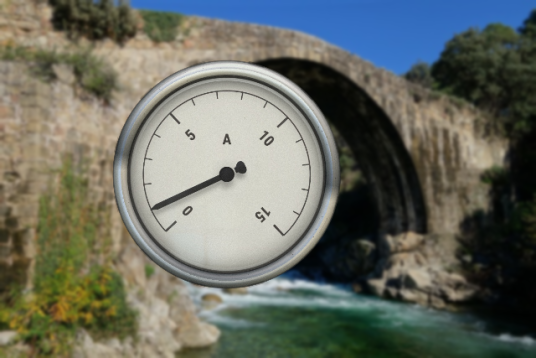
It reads A 1
